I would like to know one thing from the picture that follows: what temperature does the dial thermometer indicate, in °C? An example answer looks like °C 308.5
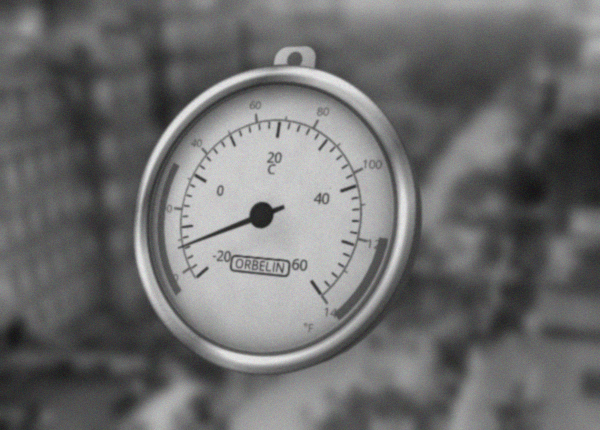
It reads °C -14
